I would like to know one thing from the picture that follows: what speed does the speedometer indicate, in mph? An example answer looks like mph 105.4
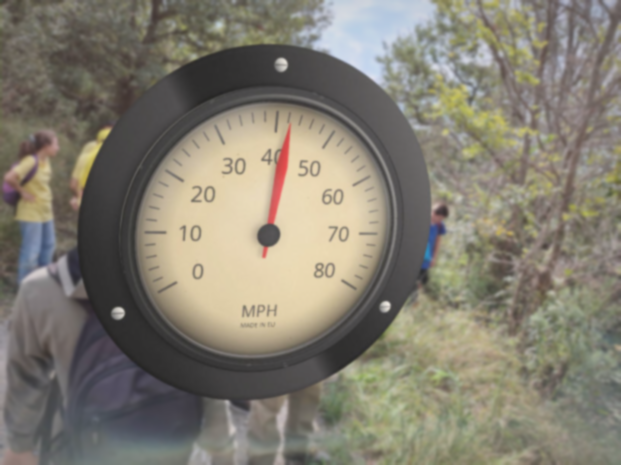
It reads mph 42
